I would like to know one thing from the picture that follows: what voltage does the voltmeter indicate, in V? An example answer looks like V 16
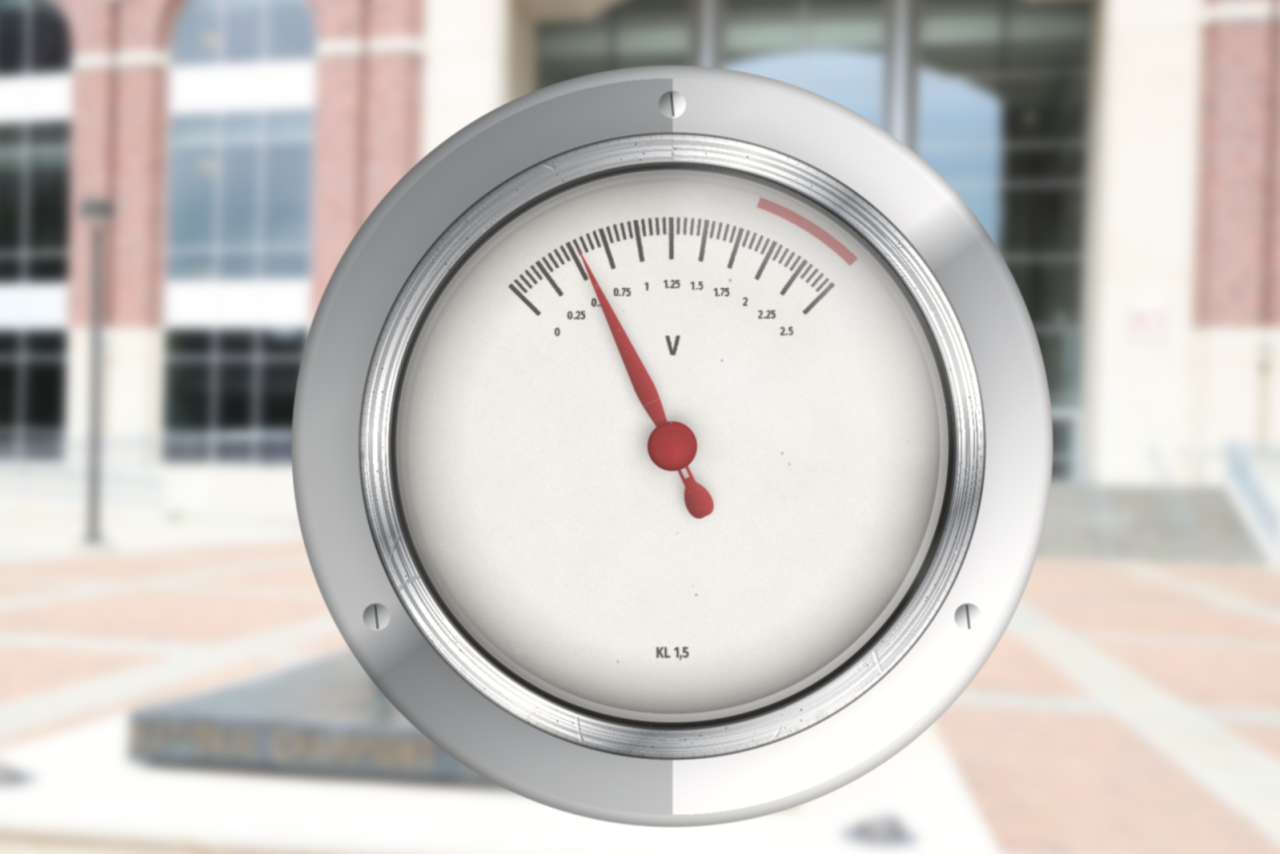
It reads V 0.55
